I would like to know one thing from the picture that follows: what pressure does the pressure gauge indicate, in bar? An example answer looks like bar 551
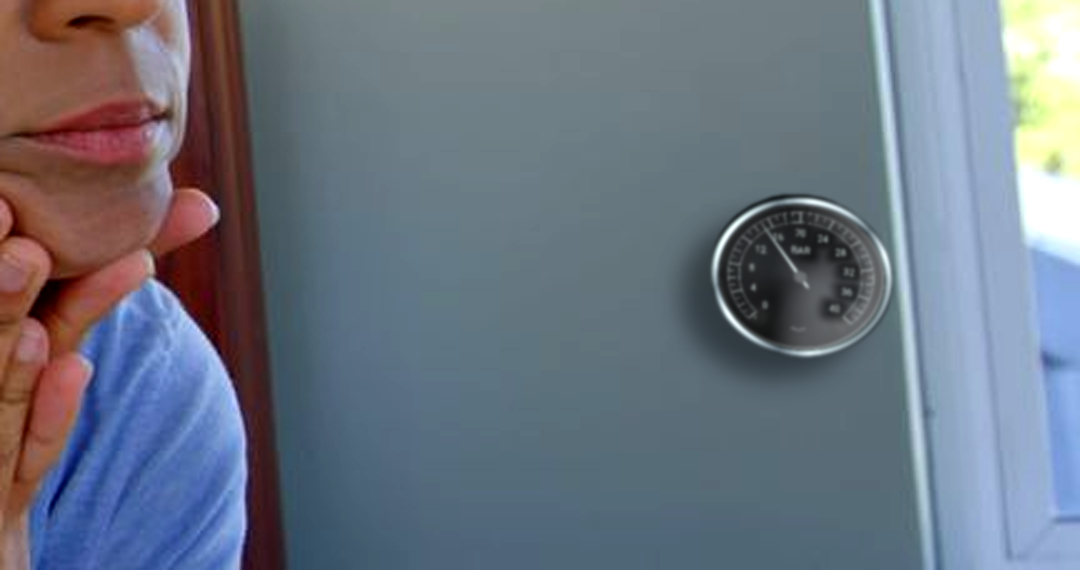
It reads bar 15
